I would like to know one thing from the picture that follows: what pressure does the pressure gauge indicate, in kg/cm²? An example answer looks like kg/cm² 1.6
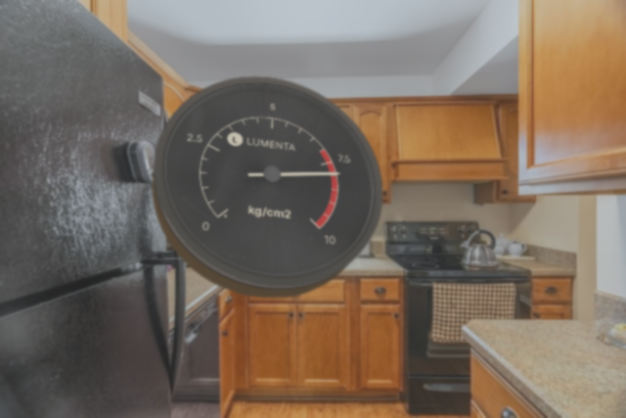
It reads kg/cm² 8
